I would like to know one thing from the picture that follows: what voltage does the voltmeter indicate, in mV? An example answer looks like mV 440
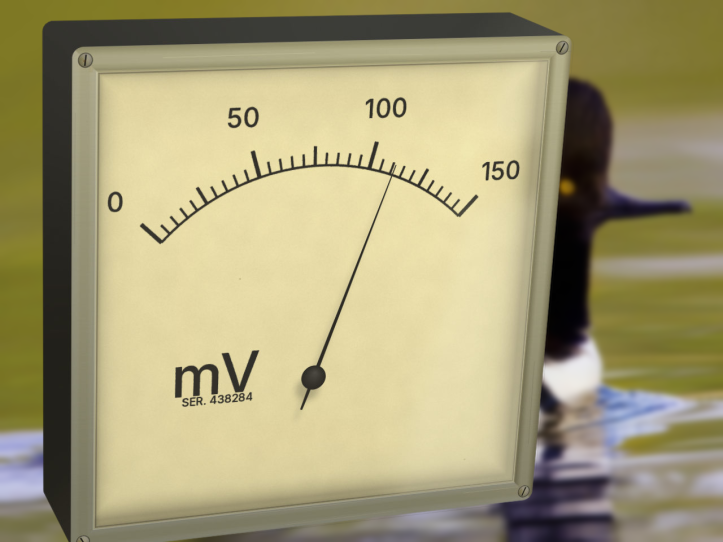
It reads mV 110
